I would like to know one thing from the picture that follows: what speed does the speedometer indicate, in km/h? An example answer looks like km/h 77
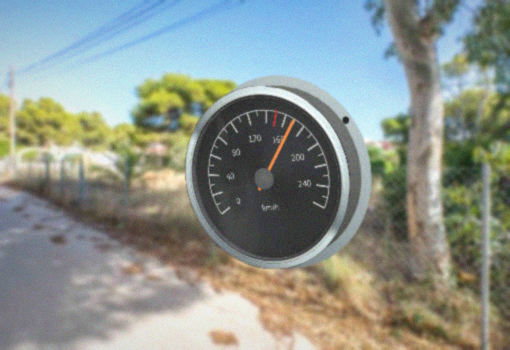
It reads km/h 170
